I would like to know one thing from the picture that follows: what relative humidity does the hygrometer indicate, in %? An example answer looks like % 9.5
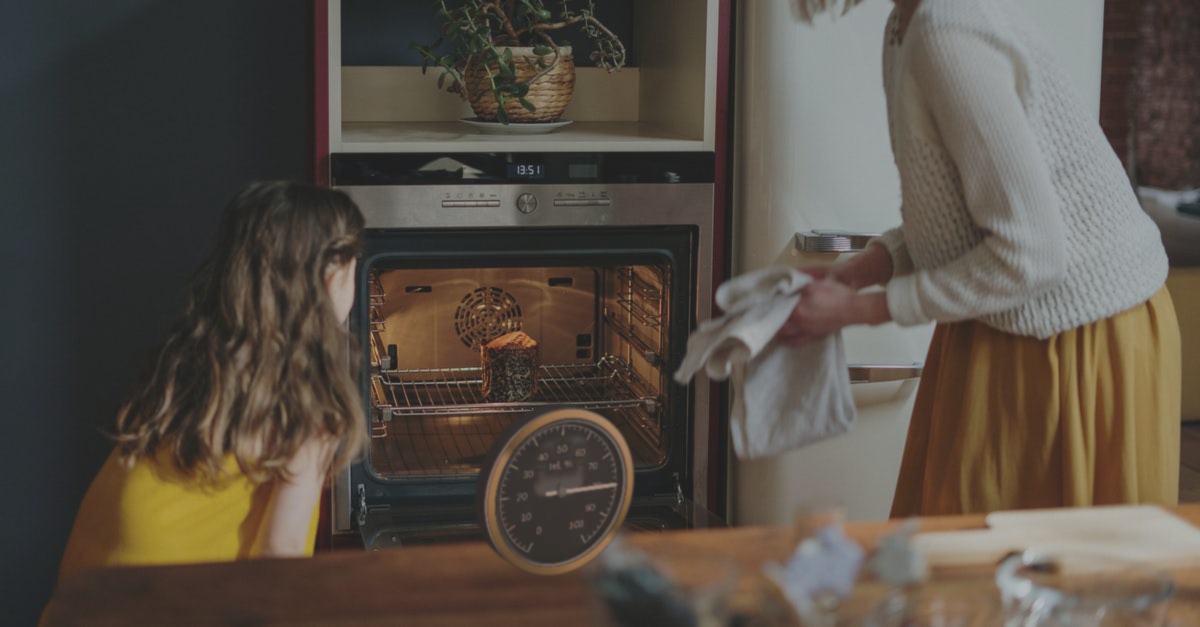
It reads % 80
